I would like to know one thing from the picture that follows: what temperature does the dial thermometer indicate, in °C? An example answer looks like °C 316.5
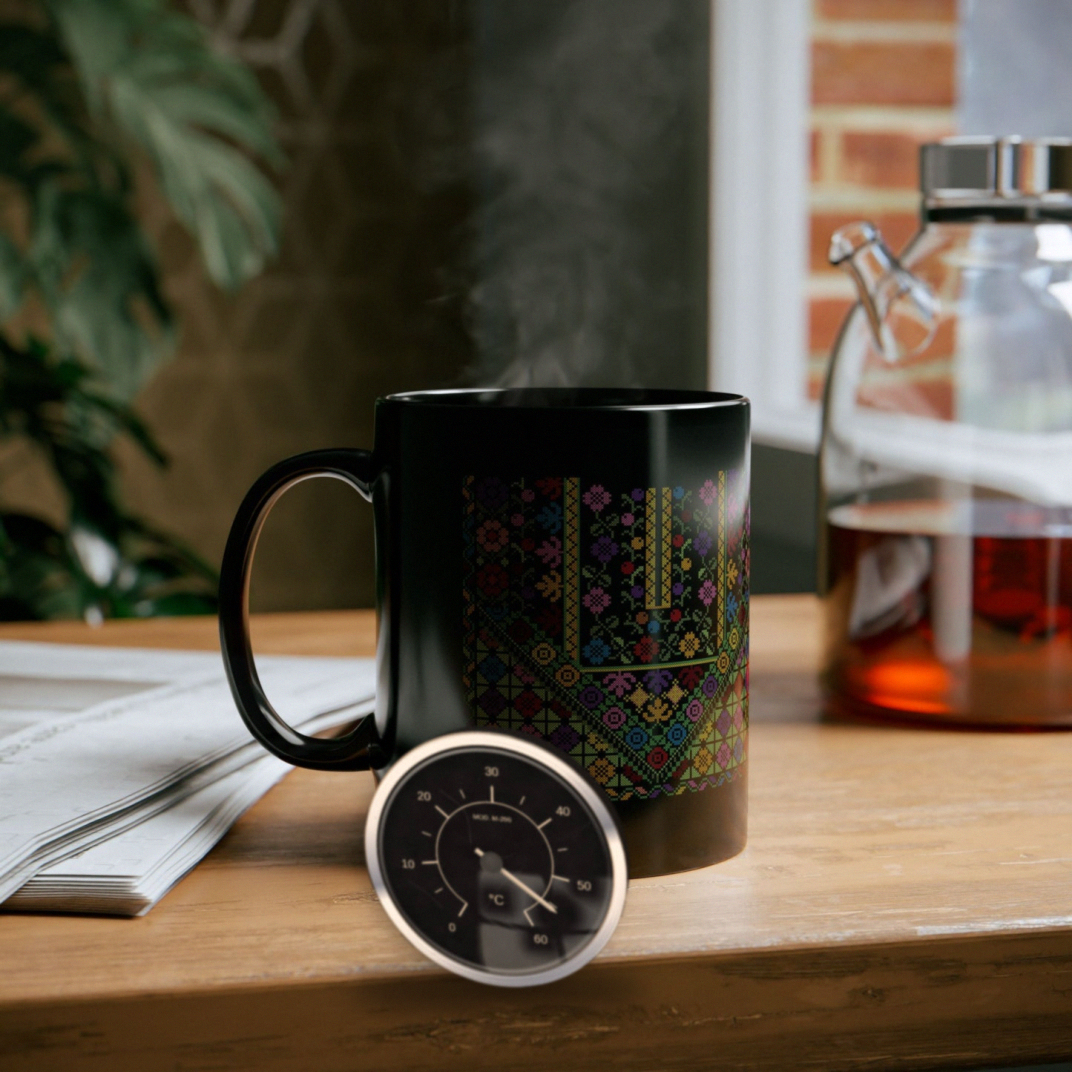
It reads °C 55
